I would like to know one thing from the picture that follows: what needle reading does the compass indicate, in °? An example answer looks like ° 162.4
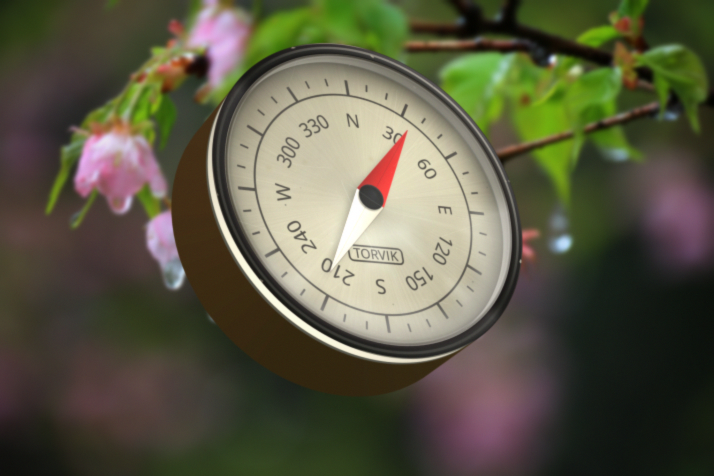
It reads ° 35
